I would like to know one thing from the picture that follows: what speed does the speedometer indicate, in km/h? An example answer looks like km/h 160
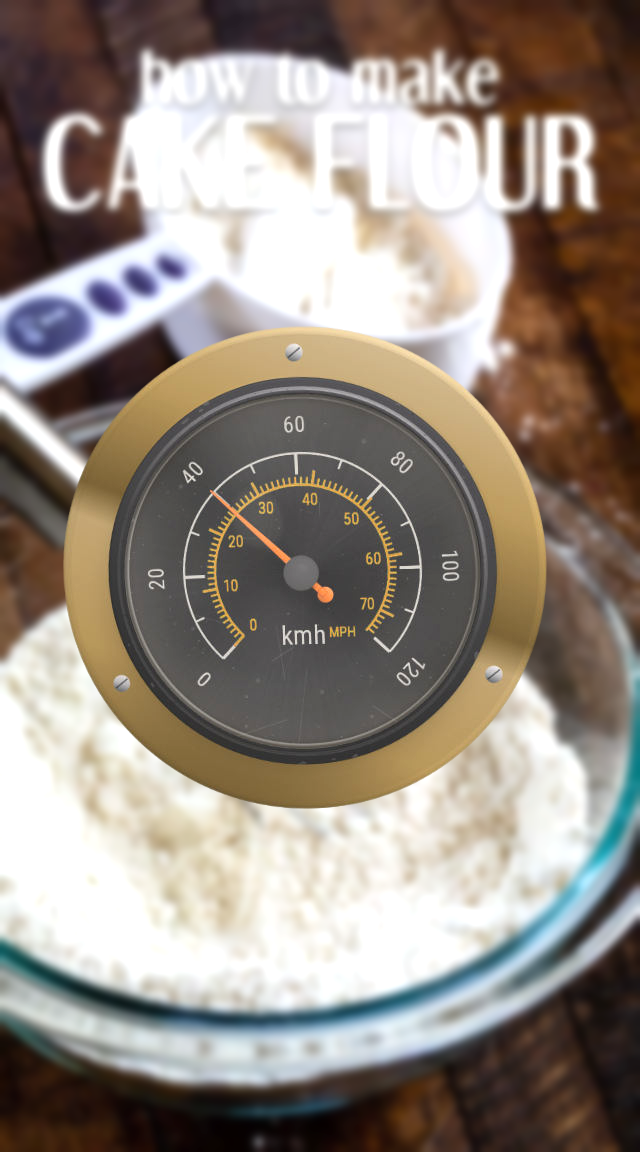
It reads km/h 40
